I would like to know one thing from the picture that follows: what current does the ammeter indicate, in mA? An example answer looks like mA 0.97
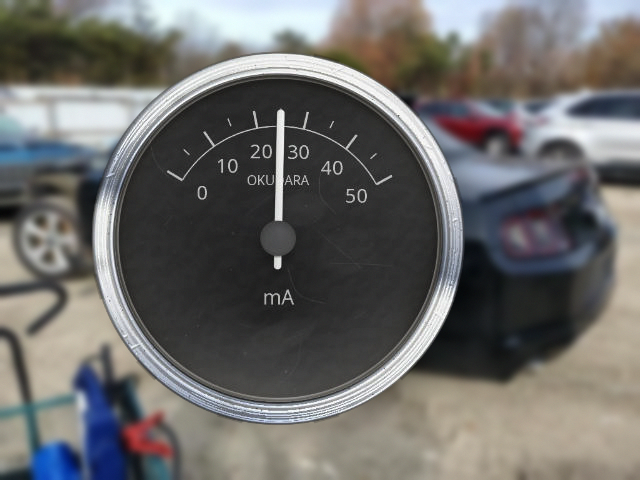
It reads mA 25
